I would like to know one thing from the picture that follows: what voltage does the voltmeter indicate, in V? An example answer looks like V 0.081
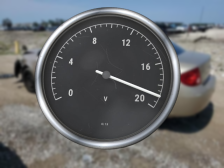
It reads V 19
